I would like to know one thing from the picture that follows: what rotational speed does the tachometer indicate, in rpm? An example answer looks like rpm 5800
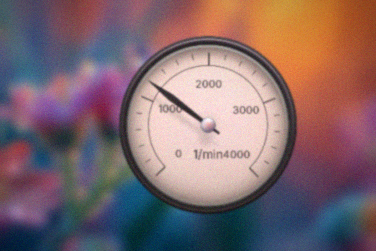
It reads rpm 1200
